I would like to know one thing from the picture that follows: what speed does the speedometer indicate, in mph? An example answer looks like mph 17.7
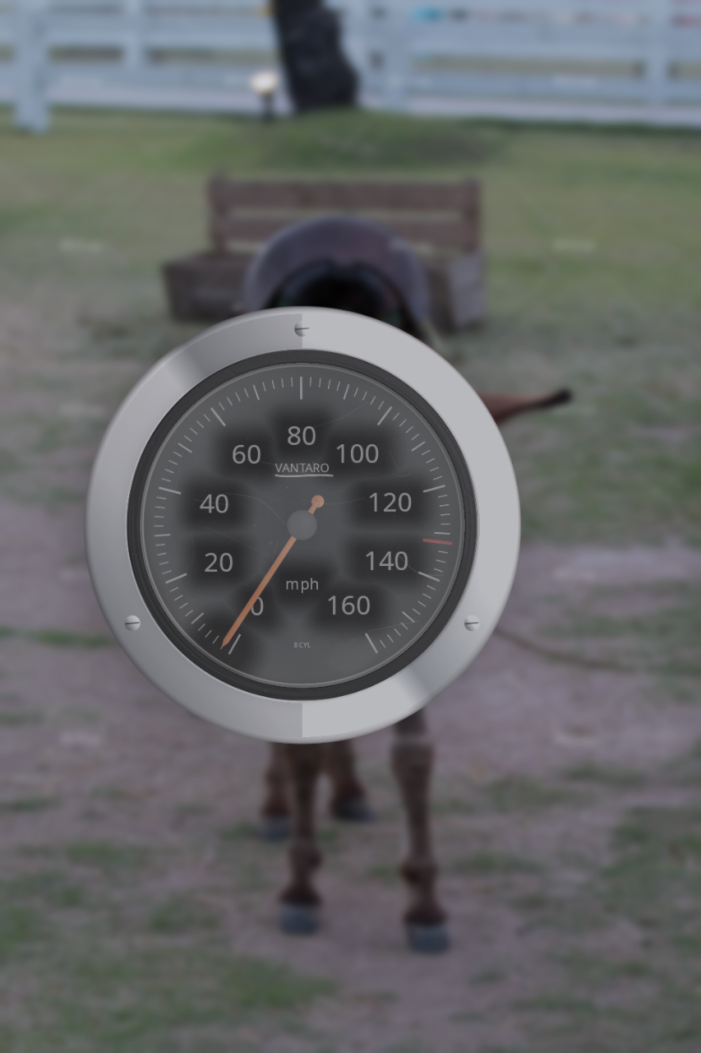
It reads mph 2
